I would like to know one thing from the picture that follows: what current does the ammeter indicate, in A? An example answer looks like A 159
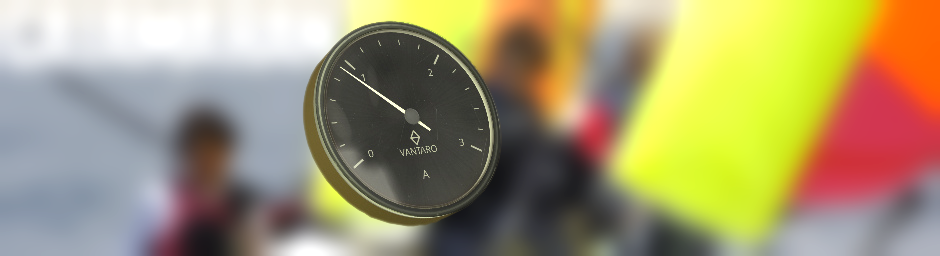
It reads A 0.9
